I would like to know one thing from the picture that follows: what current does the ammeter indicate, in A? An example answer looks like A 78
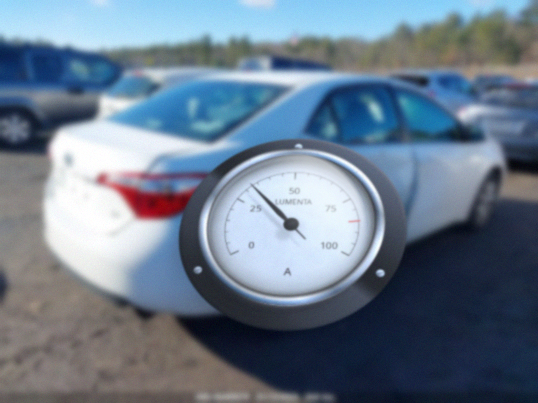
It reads A 32.5
